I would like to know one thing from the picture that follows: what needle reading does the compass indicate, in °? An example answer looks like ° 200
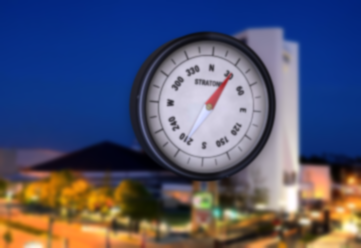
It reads ° 30
